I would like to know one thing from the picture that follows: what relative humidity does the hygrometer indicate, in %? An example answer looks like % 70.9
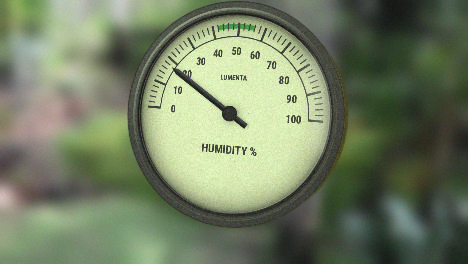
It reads % 18
